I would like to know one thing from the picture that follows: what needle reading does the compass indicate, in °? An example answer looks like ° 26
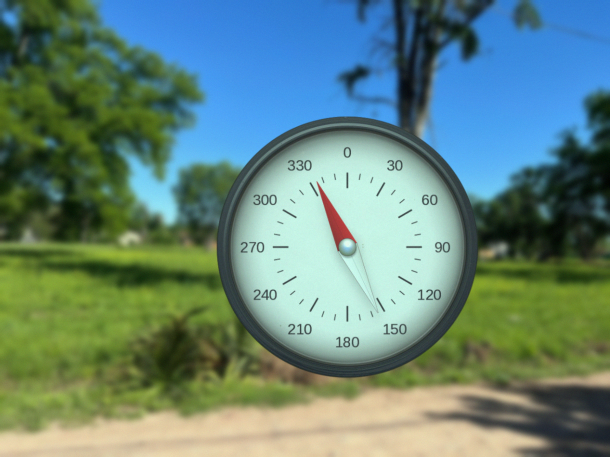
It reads ° 335
